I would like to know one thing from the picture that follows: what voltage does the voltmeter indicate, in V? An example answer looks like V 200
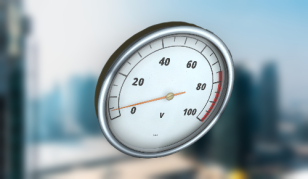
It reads V 5
